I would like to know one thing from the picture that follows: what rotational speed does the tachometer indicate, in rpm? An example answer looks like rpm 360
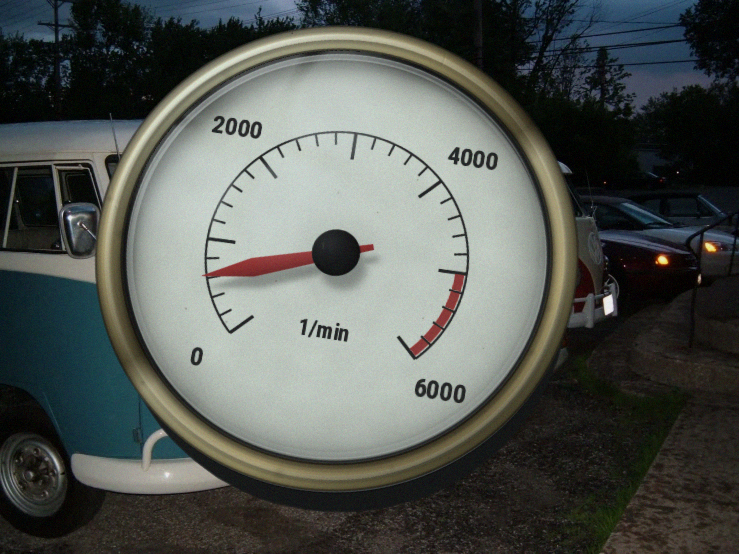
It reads rpm 600
